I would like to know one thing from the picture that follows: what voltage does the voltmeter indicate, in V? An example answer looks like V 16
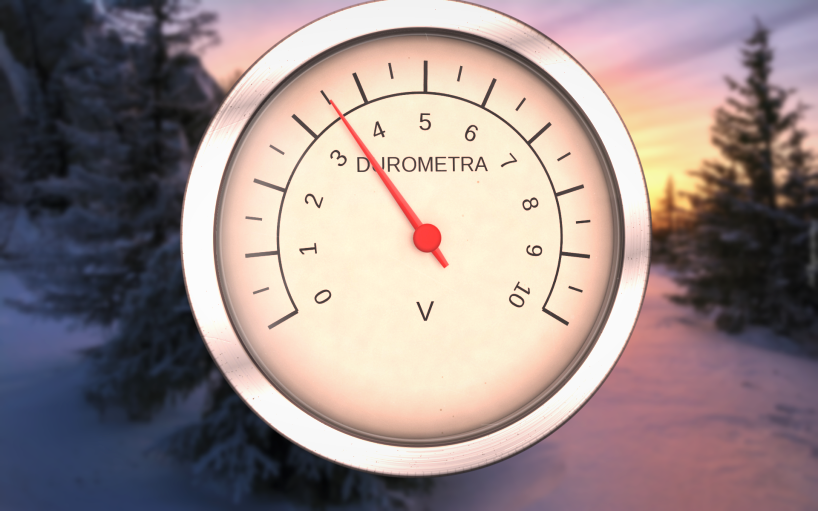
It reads V 3.5
